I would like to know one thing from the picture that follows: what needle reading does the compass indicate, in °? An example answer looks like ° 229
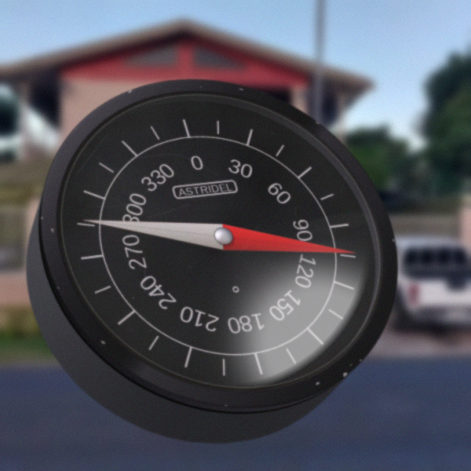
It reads ° 105
